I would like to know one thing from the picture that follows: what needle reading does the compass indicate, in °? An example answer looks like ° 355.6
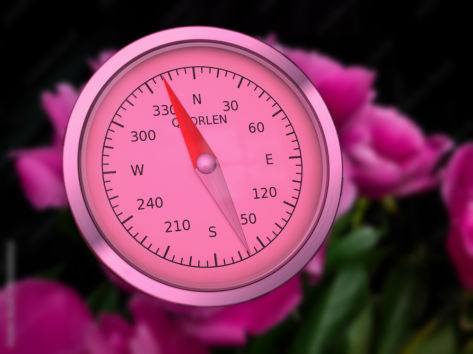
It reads ° 340
